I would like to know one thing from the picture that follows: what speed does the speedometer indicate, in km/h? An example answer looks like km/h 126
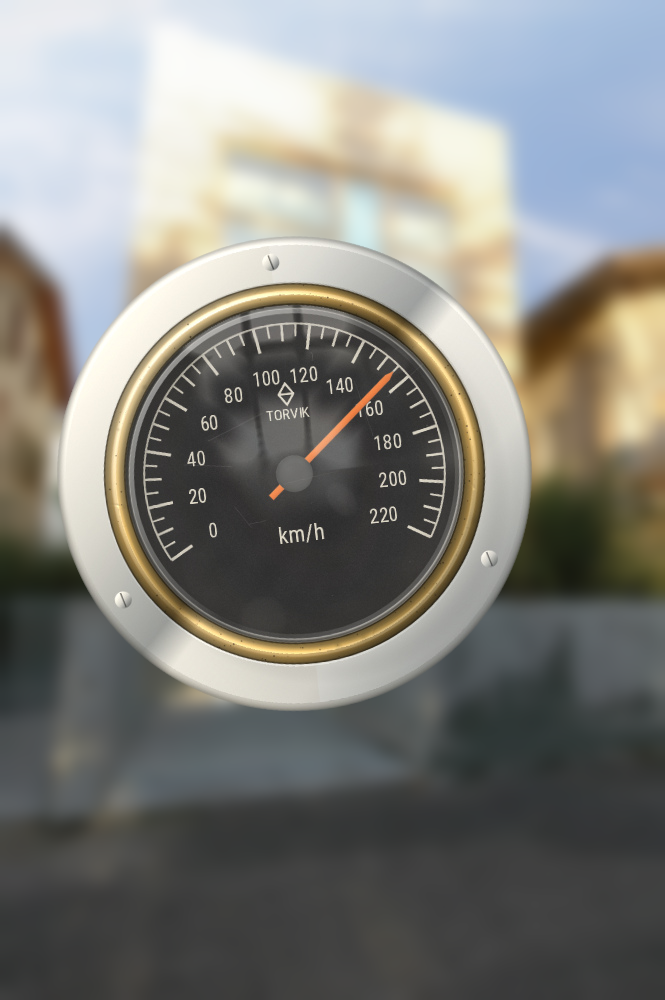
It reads km/h 155
